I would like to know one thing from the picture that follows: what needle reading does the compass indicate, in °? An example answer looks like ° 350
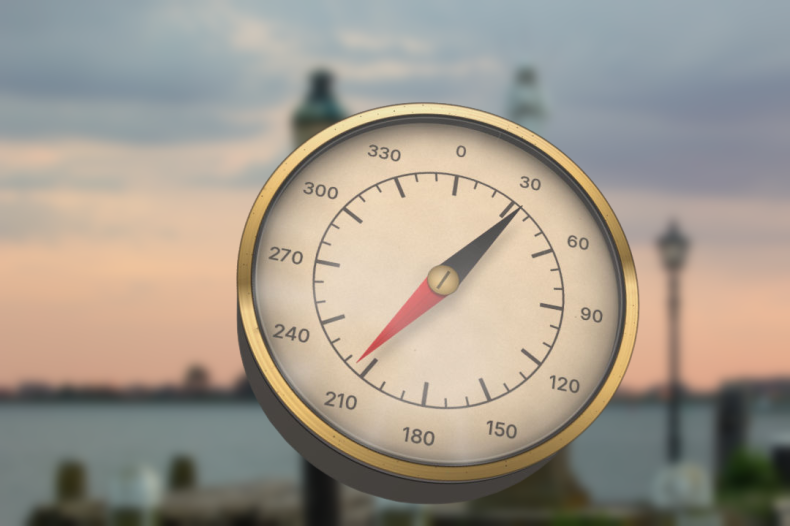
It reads ° 215
